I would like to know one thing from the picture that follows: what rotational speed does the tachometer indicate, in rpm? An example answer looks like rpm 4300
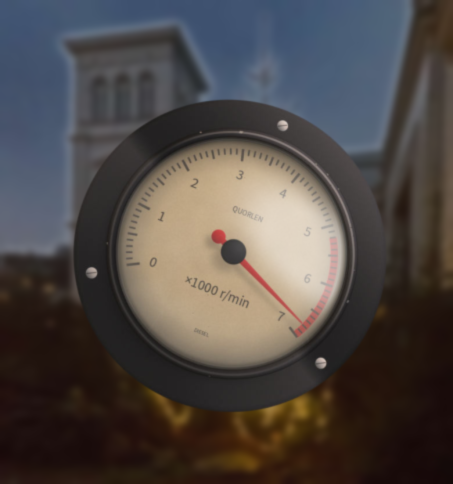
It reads rpm 6800
